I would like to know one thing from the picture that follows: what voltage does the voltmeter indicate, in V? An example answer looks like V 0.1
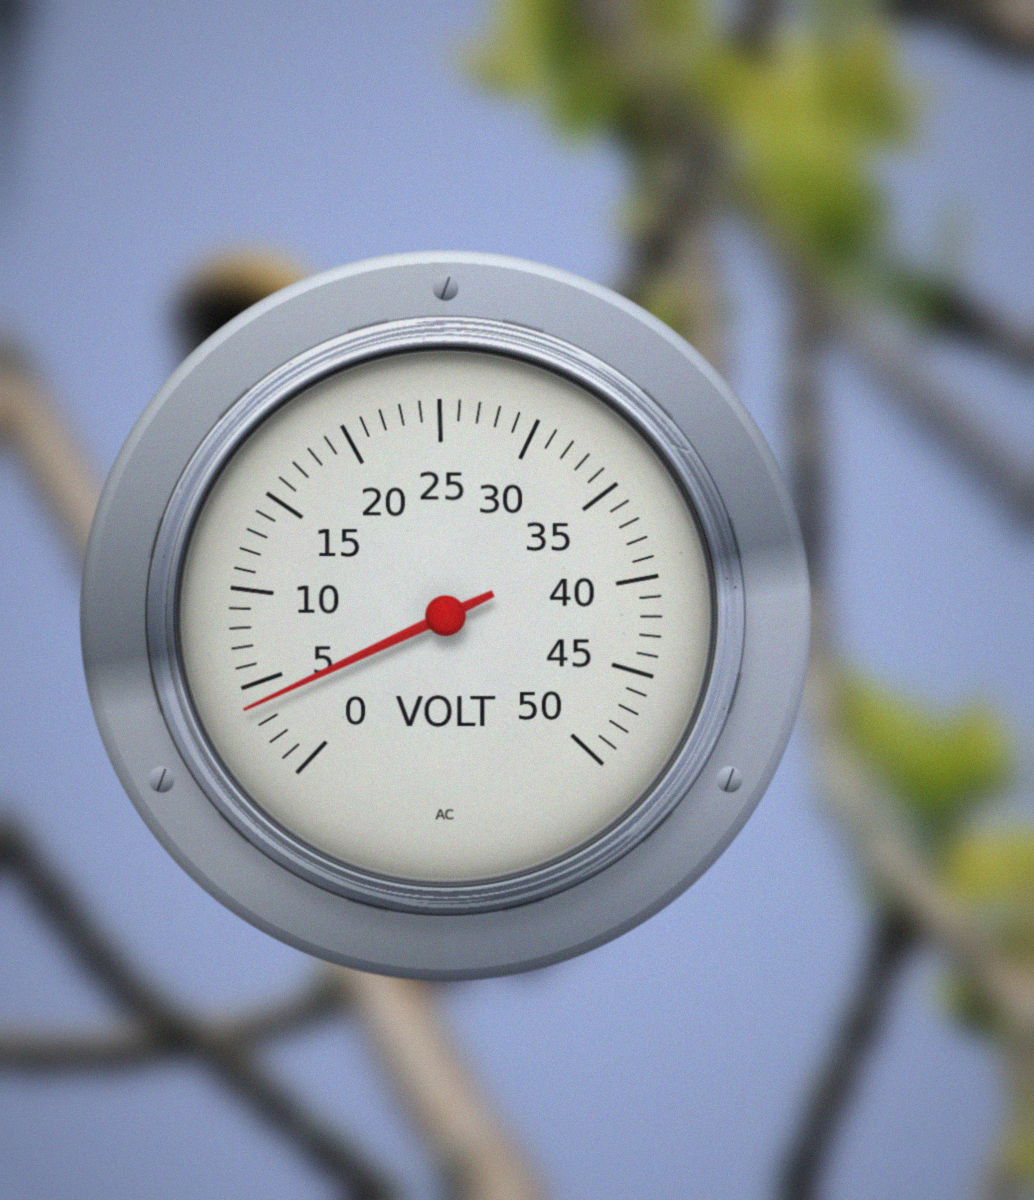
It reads V 4
